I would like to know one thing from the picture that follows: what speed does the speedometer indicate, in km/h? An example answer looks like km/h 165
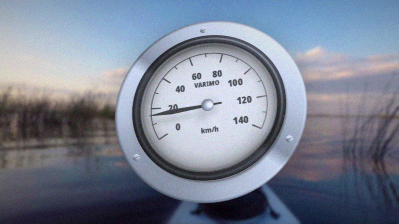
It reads km/h 15
